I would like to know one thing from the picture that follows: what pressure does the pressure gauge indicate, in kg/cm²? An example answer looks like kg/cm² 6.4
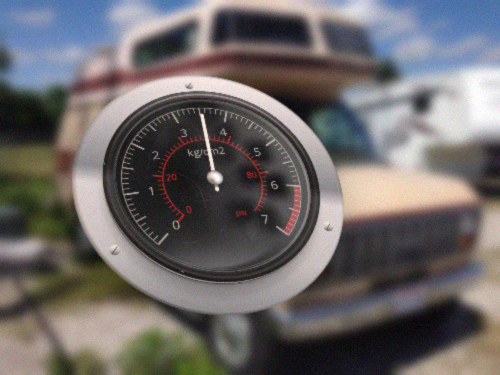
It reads kg/cm² 3.5
